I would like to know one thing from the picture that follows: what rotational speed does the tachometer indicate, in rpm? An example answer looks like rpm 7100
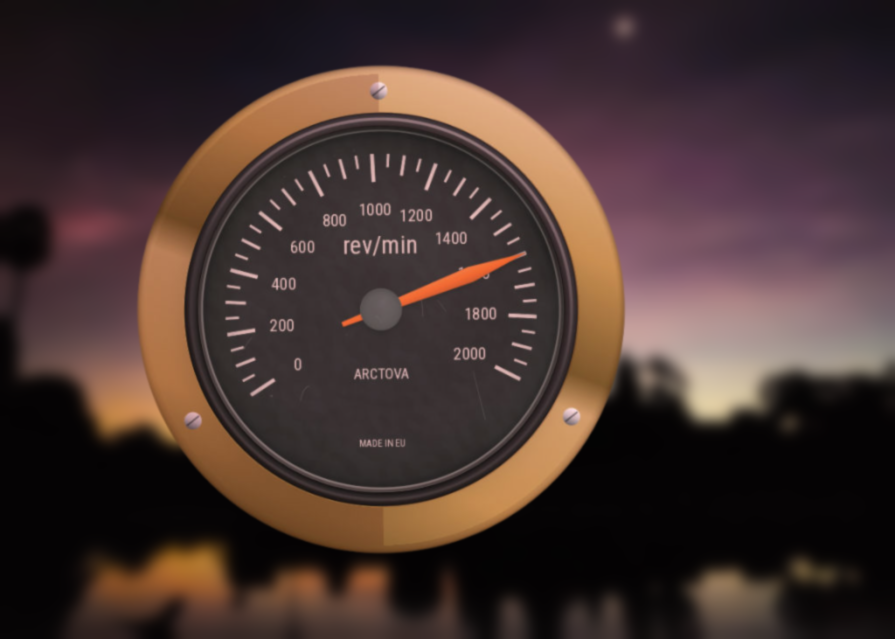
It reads rpm 1600
